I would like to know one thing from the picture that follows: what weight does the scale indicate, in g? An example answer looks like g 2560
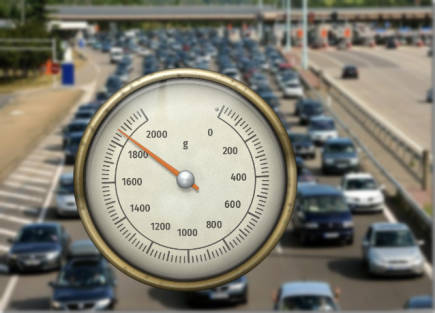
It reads g 1860
